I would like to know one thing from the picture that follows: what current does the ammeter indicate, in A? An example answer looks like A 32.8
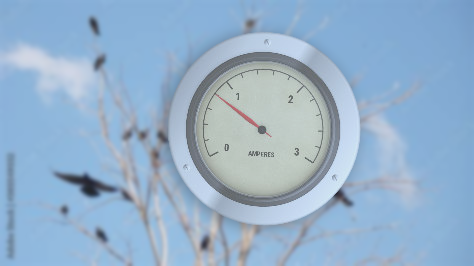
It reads A 0.8
